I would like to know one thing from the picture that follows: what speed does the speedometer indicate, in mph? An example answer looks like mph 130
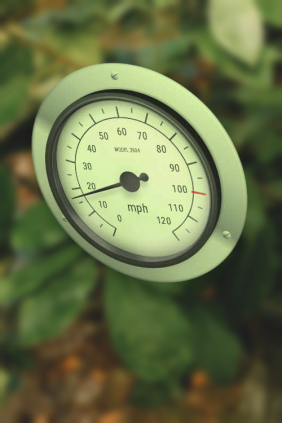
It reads mph 17.5
